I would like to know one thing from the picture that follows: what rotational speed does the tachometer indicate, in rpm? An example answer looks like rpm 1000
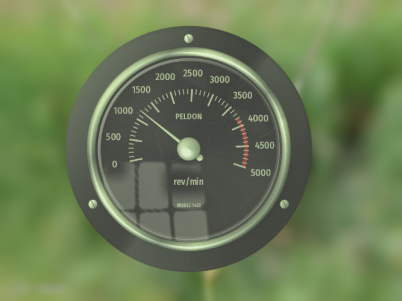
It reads rpm 1200
